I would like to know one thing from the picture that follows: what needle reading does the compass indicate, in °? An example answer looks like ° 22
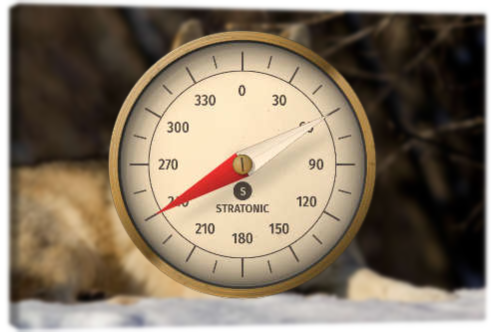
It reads ° 240
